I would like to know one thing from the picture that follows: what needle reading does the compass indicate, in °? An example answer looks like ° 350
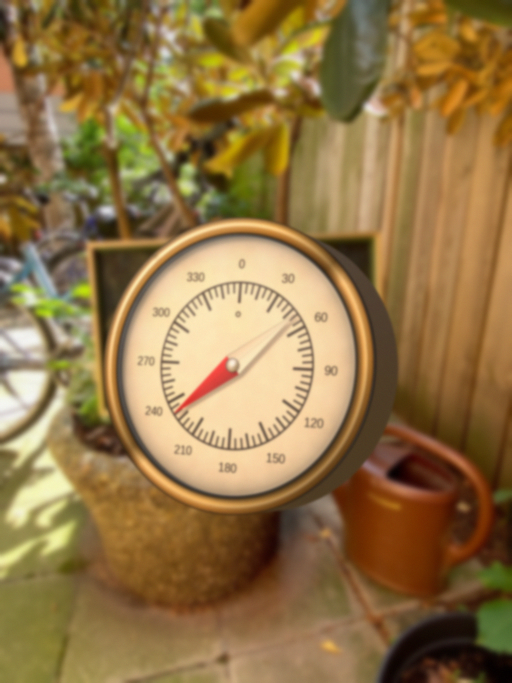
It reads ° 230
